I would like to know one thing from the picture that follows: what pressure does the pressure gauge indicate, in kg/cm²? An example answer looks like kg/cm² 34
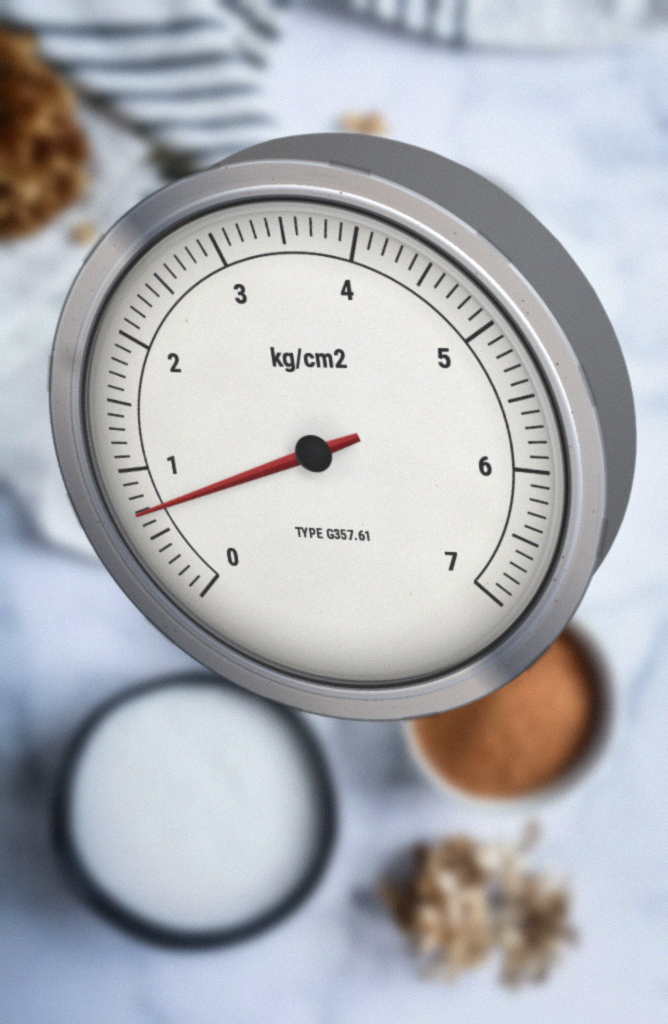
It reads kg/cm² 0.7
